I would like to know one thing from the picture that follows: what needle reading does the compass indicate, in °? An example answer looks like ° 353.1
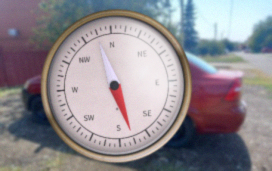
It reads ° 165
